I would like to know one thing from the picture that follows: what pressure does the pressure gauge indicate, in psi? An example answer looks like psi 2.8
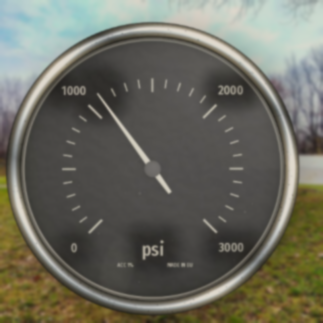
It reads psi 1100
